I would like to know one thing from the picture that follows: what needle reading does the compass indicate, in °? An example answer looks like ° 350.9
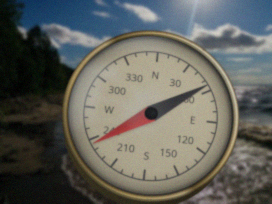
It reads ° 235
